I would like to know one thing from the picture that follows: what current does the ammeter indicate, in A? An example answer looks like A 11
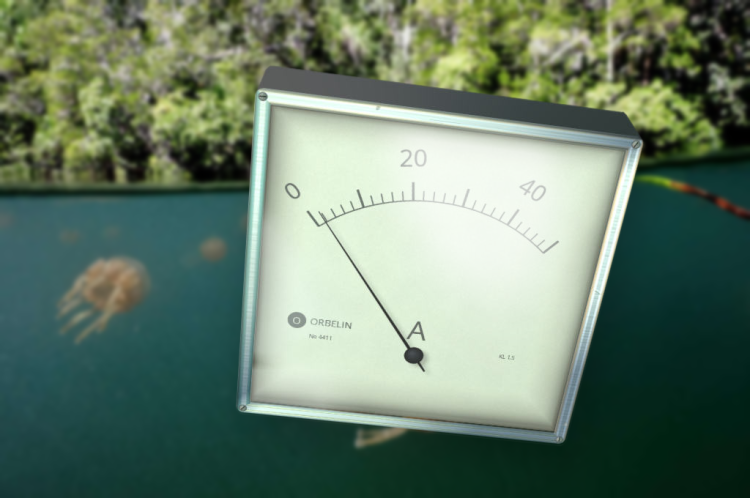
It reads A 2
